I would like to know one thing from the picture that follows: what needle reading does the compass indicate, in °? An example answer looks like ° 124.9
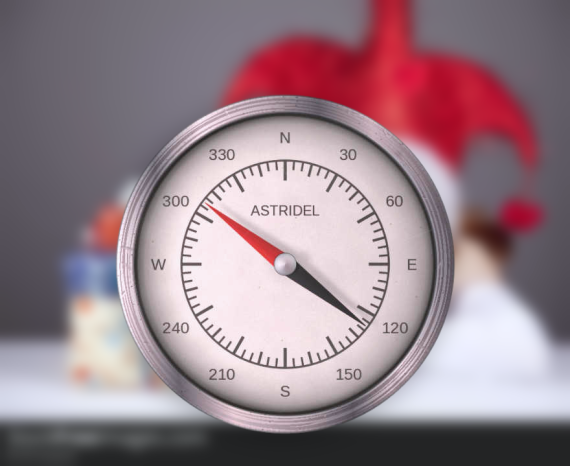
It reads ° 307.5
